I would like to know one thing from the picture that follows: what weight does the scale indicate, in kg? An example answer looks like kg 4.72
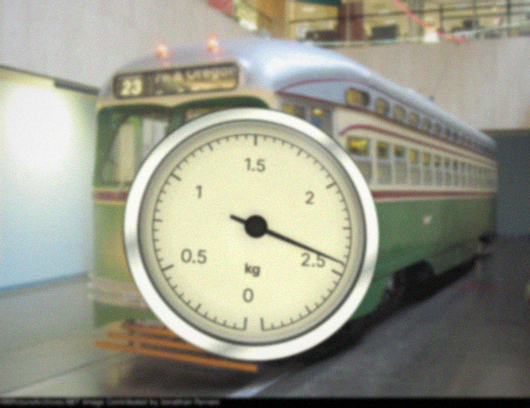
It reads kg 2.45
